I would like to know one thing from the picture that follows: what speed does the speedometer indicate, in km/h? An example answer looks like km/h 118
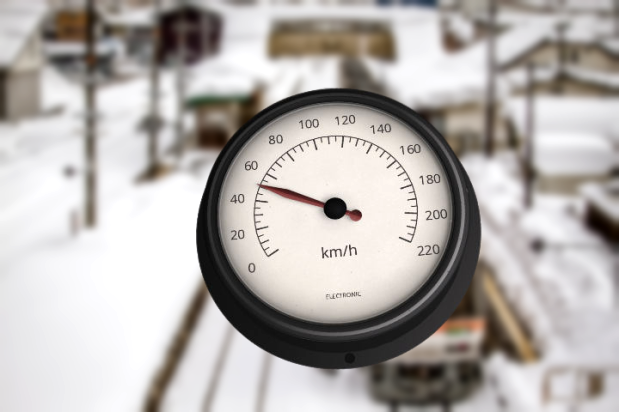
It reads km/h 50
